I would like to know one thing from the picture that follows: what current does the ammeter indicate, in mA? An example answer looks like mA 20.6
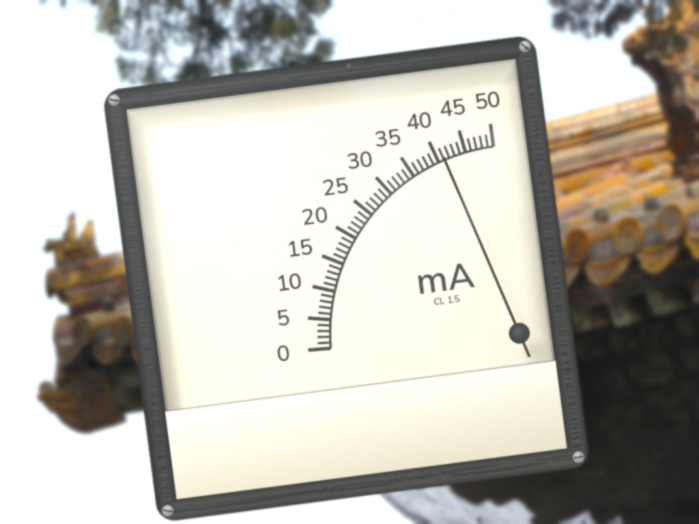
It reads mA 41
